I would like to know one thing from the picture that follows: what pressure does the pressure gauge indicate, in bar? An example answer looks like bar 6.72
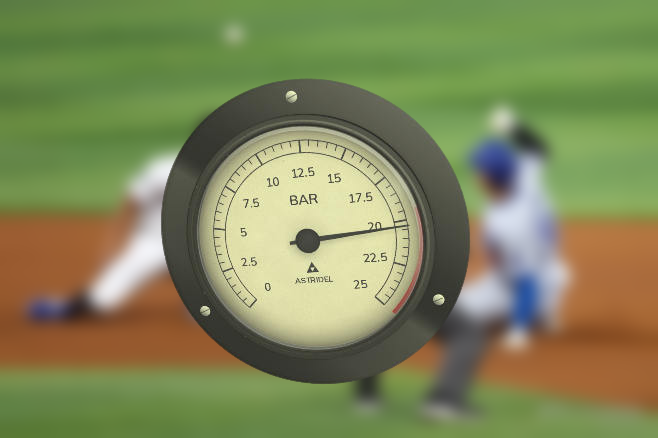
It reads bar 20.25
